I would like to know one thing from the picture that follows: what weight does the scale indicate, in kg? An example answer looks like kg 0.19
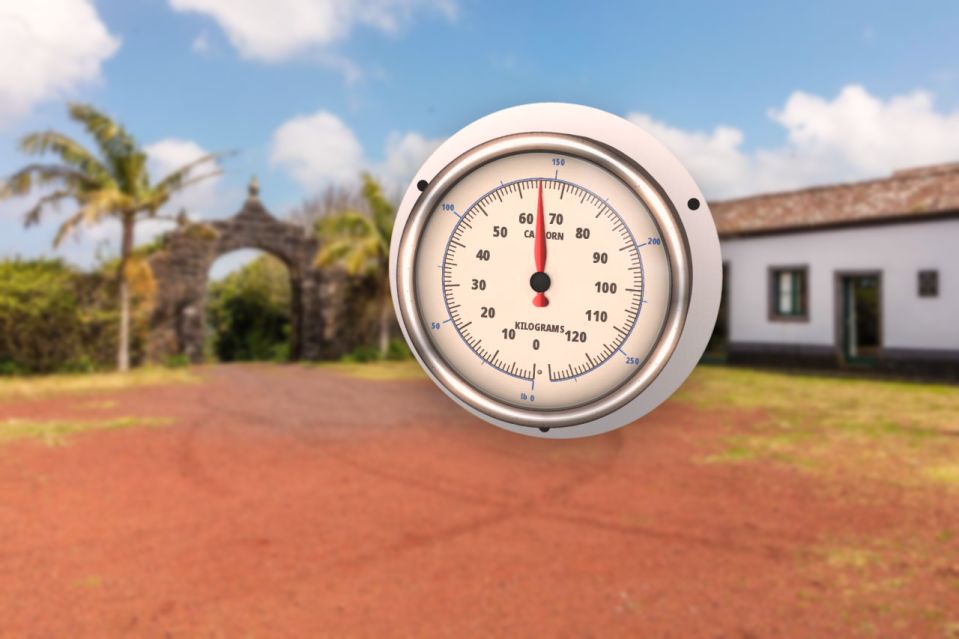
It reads kg 65
